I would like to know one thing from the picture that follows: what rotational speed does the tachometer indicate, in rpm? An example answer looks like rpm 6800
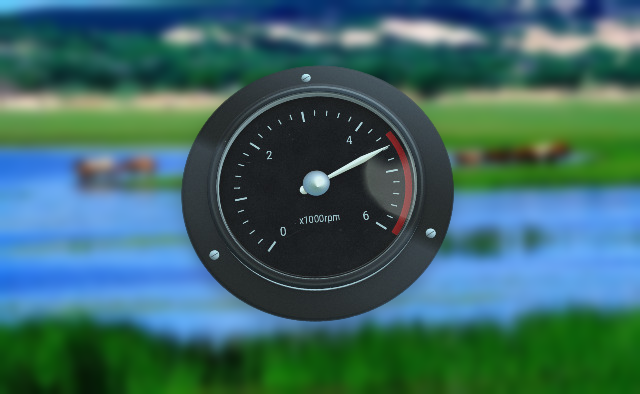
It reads rpm 4600
